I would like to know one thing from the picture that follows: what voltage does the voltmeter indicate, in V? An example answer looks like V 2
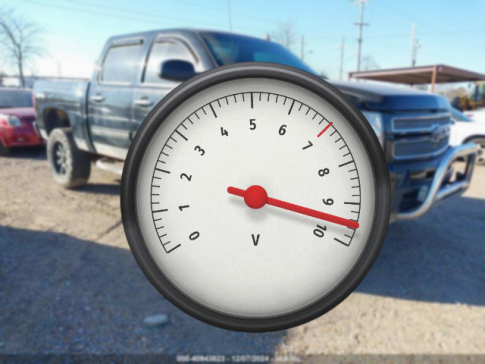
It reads V 9.5
